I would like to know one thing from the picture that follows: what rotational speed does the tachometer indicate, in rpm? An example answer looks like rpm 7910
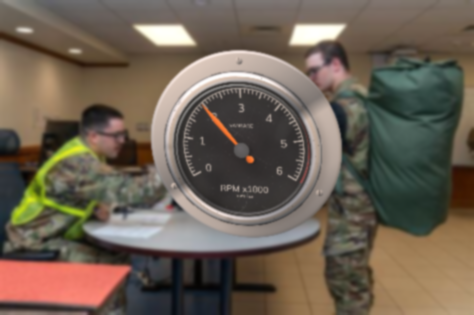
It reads rpm 2000
